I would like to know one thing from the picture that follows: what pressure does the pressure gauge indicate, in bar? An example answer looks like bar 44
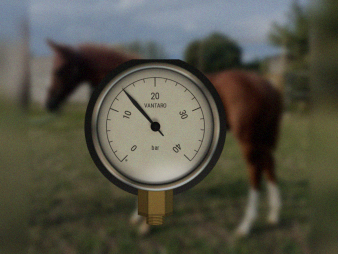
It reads bar 14
